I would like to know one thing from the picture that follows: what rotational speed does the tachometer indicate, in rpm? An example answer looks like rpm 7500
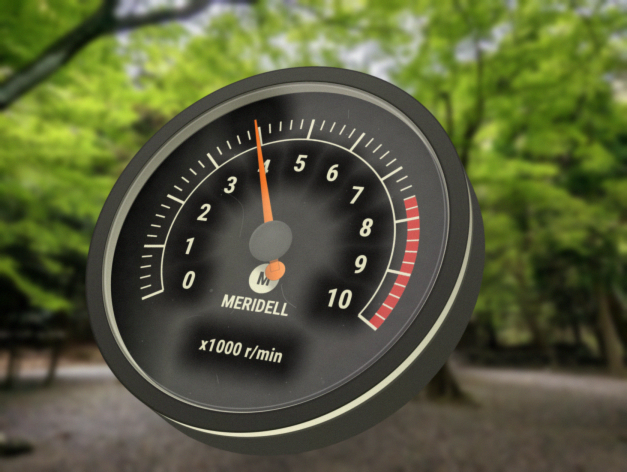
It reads rpm 4000
